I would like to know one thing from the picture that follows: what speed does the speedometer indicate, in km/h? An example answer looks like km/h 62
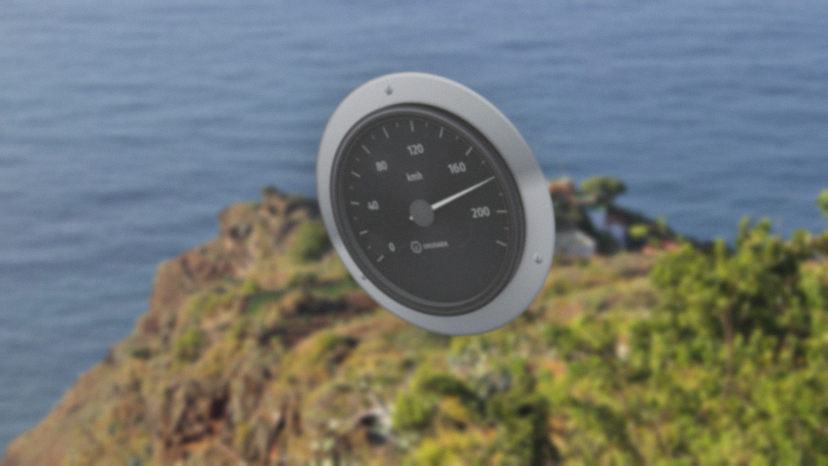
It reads km/h 180
